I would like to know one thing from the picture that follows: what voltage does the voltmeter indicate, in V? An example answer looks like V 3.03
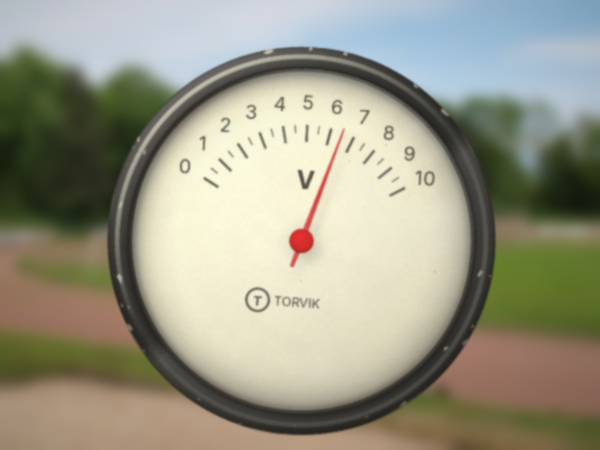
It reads V 6.5
